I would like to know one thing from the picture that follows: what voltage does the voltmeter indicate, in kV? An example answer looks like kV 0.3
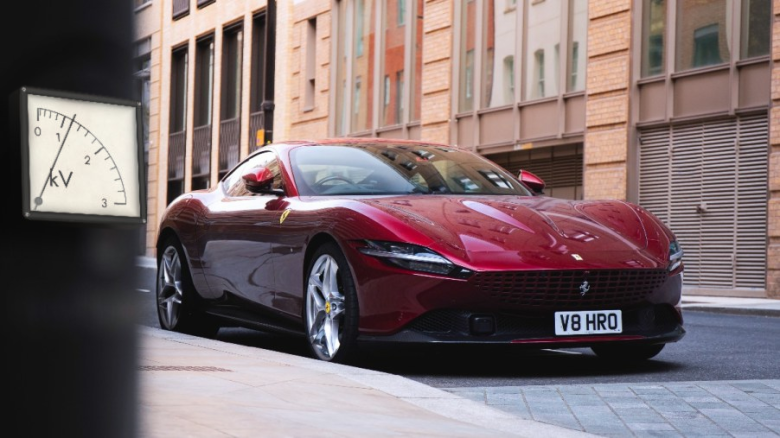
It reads kV 1.2
